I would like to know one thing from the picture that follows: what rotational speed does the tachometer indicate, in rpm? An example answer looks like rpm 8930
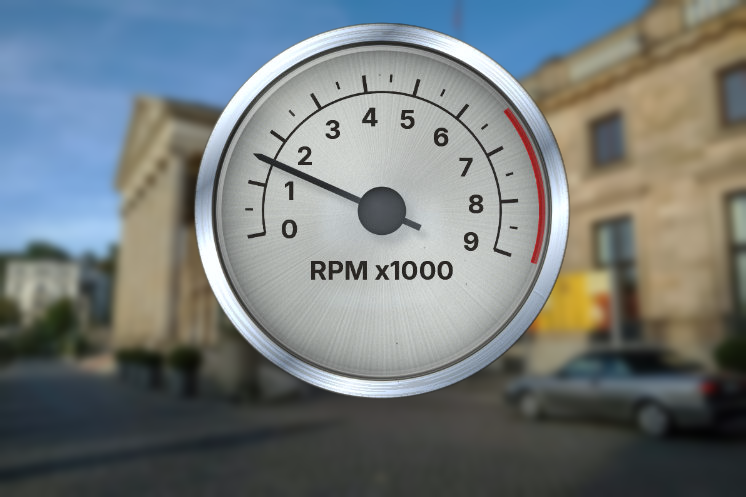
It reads rpm 1500
